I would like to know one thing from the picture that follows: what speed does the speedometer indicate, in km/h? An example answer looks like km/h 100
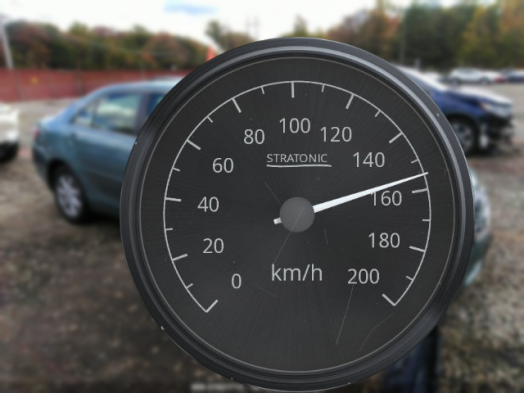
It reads km/h 155
